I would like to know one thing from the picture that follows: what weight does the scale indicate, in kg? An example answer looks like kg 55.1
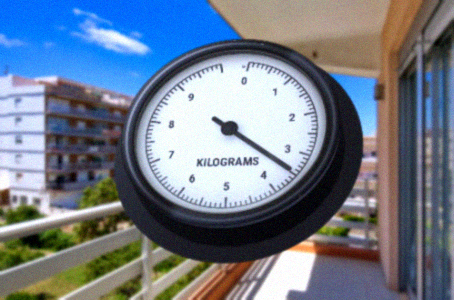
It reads kg 3.5
